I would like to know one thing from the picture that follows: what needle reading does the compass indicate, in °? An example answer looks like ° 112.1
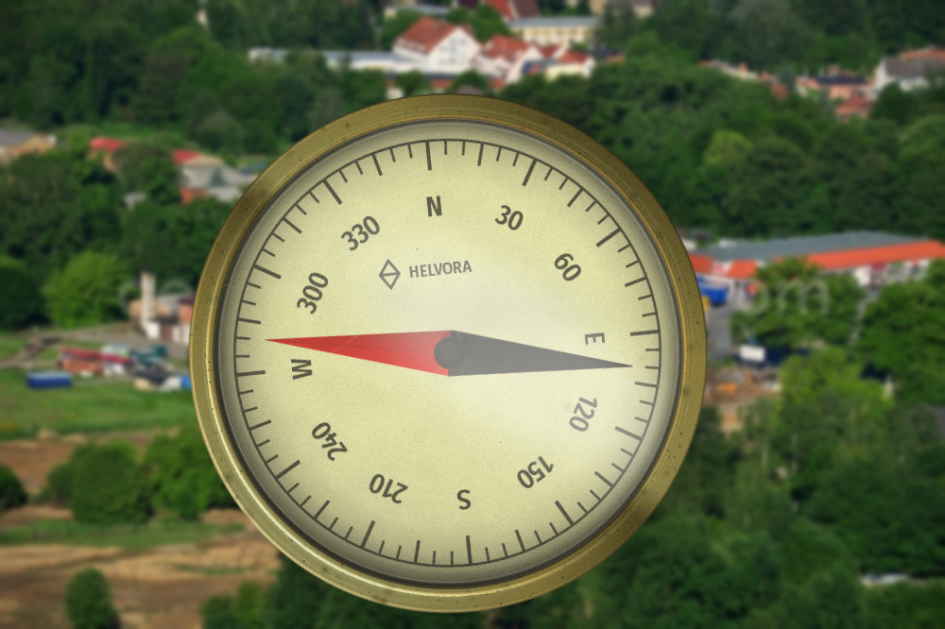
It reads ° 280
